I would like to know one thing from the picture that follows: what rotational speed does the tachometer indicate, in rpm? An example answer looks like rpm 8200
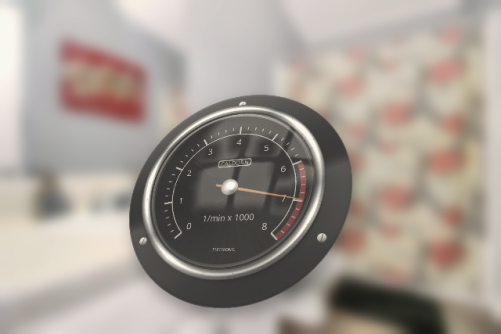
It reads rpm 7000
